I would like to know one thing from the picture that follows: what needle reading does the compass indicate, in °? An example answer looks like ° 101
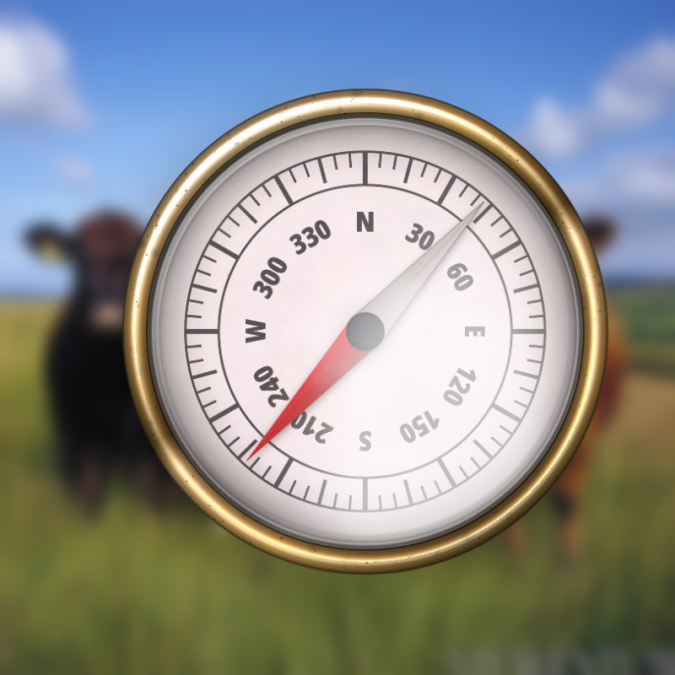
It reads ° 222.5
